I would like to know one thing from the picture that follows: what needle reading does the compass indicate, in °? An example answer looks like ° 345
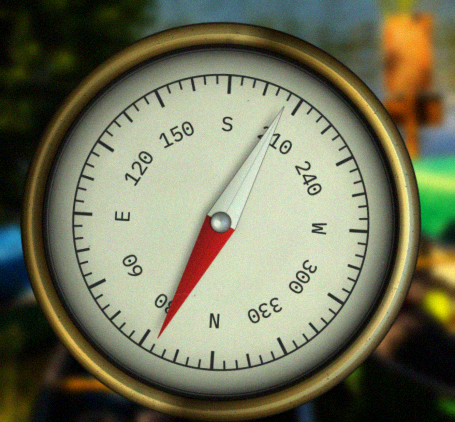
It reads ° 25
